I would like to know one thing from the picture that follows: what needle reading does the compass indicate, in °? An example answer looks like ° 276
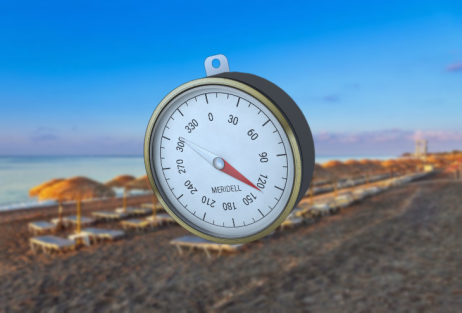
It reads ° 130
